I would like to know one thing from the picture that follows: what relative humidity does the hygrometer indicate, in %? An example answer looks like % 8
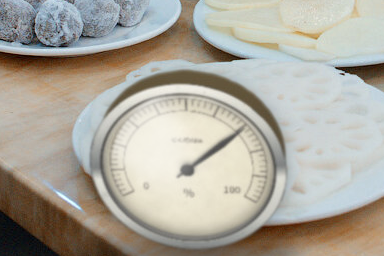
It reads % 70
